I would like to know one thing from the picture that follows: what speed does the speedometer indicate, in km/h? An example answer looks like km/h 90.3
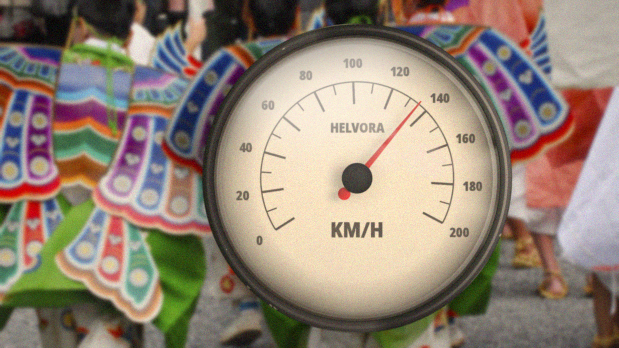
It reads km/h 135
